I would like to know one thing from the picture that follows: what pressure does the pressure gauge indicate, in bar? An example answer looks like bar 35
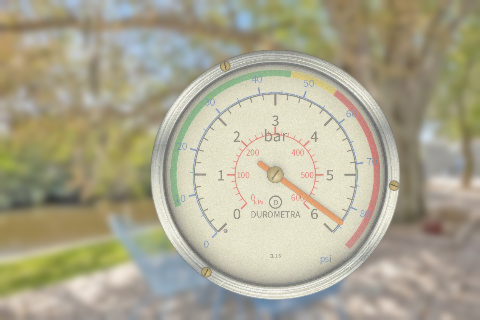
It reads bar 5.8
